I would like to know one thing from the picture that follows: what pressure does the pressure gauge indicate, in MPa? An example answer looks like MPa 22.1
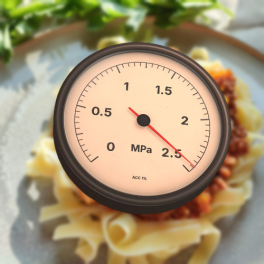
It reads MPa 2.45
